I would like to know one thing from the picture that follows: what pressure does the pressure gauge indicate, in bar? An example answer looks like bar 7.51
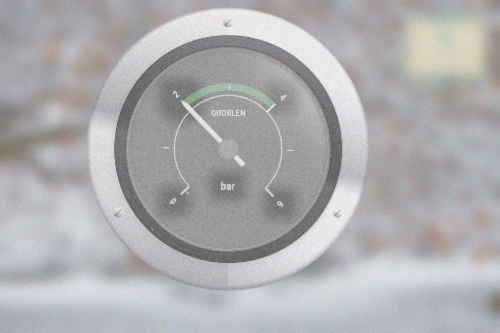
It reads bar 2
